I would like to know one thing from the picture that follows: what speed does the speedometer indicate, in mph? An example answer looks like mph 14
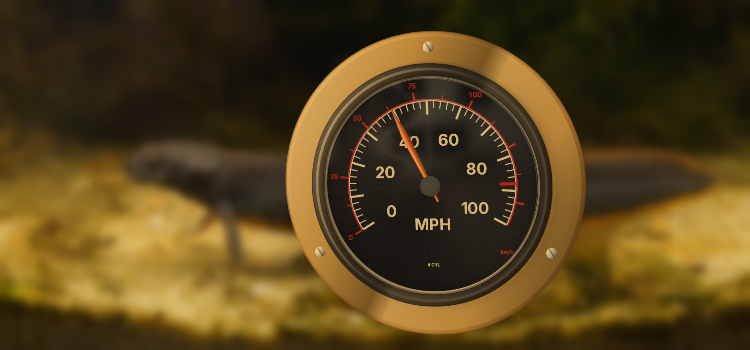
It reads mph 40
